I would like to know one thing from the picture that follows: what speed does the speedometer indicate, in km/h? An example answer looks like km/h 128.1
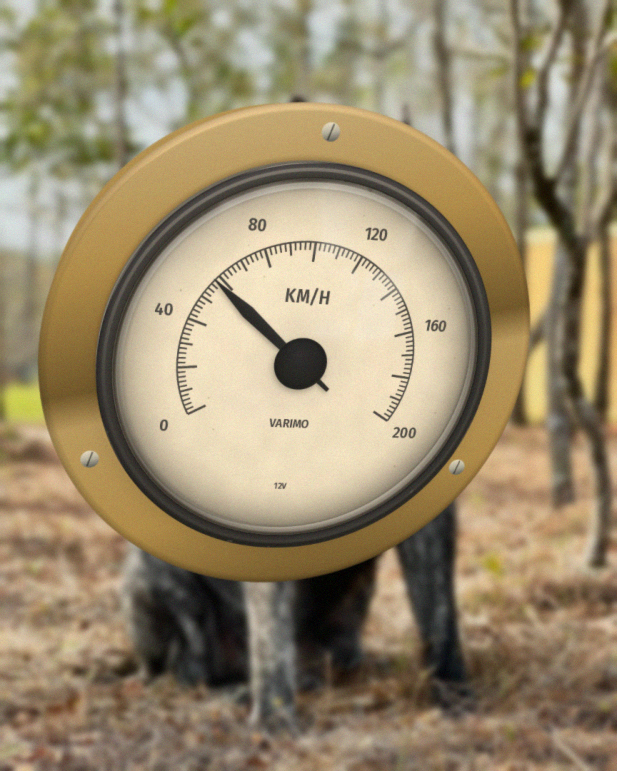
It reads km/h 58
